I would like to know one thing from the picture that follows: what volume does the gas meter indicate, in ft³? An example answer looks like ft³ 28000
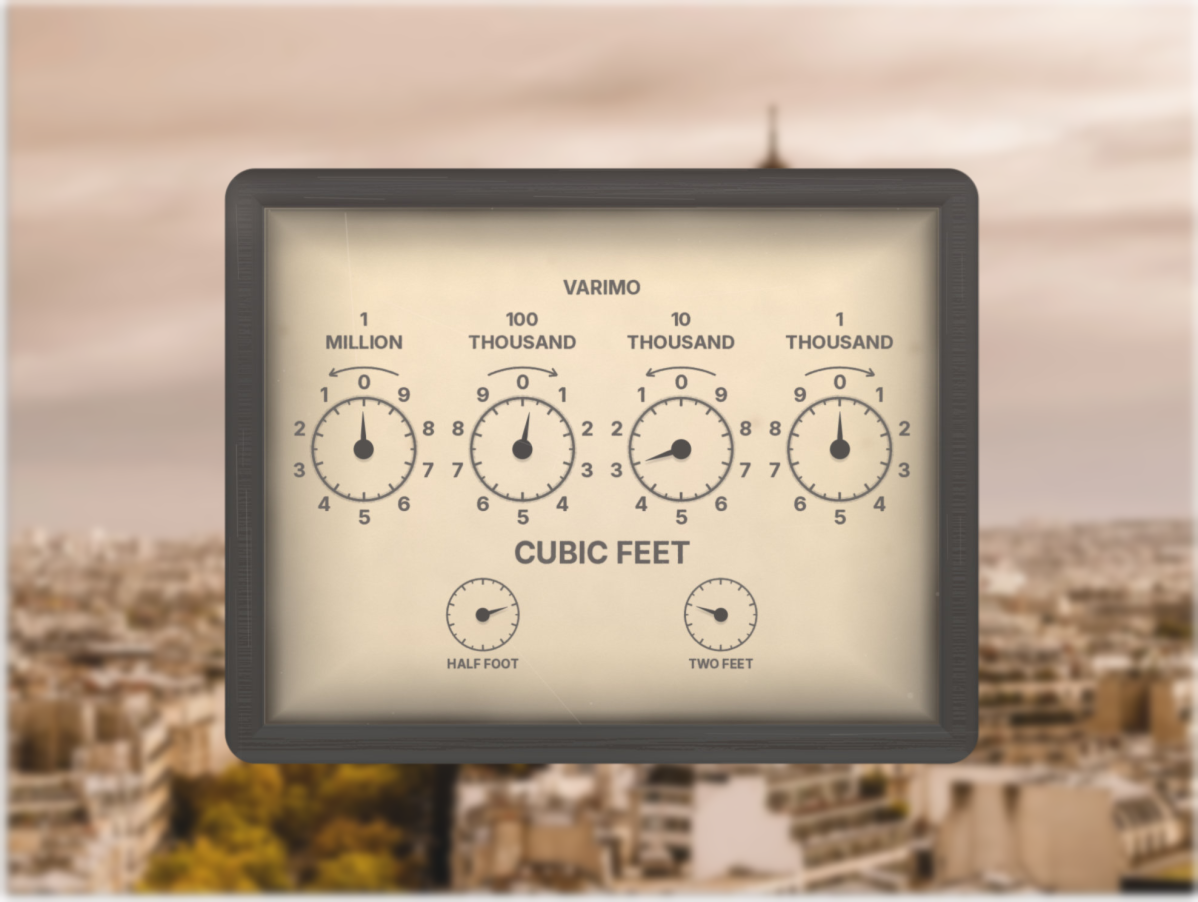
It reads ft³ 3000
